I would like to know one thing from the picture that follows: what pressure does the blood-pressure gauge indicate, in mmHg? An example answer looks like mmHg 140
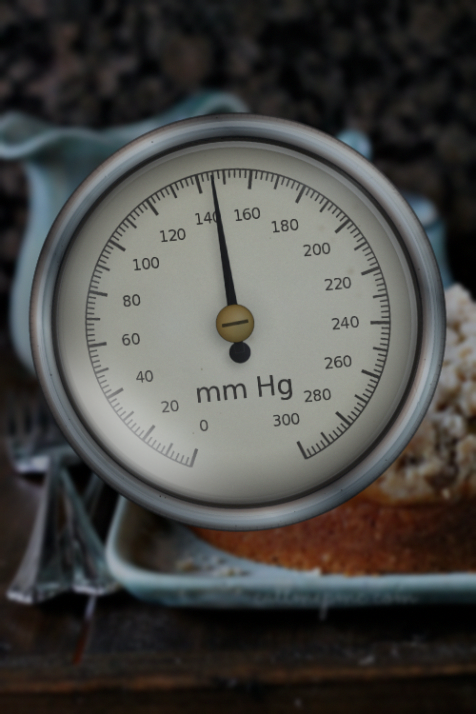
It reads mmHg 146
